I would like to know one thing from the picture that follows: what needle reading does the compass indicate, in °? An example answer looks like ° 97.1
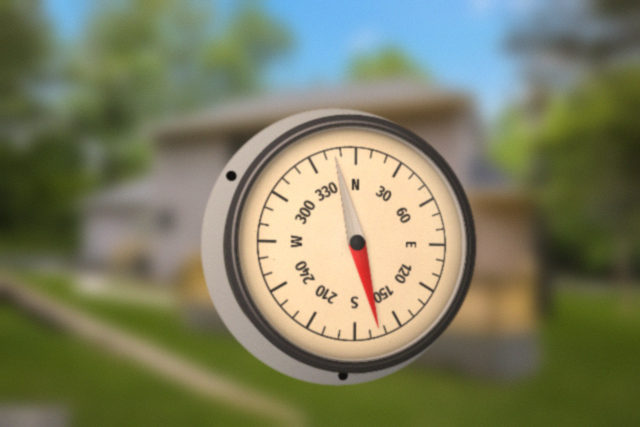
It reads ° 165
